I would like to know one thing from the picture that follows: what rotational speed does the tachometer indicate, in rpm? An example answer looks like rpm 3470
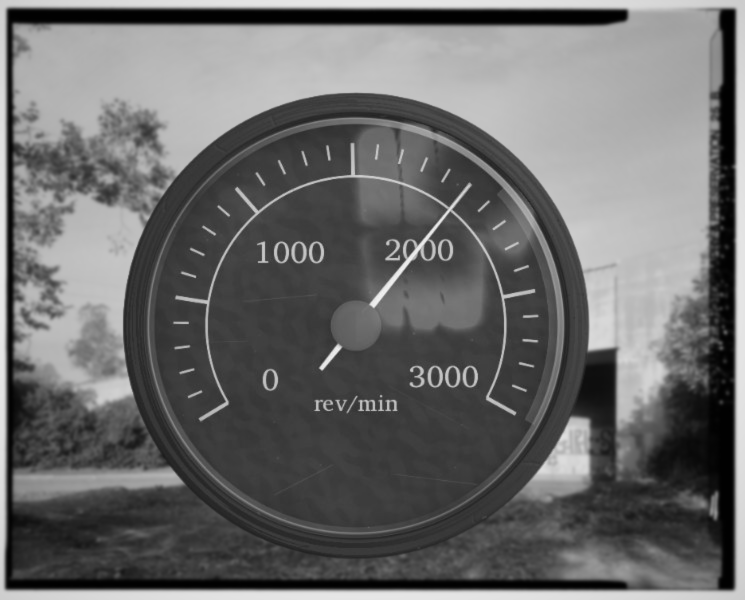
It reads rpm 2000
